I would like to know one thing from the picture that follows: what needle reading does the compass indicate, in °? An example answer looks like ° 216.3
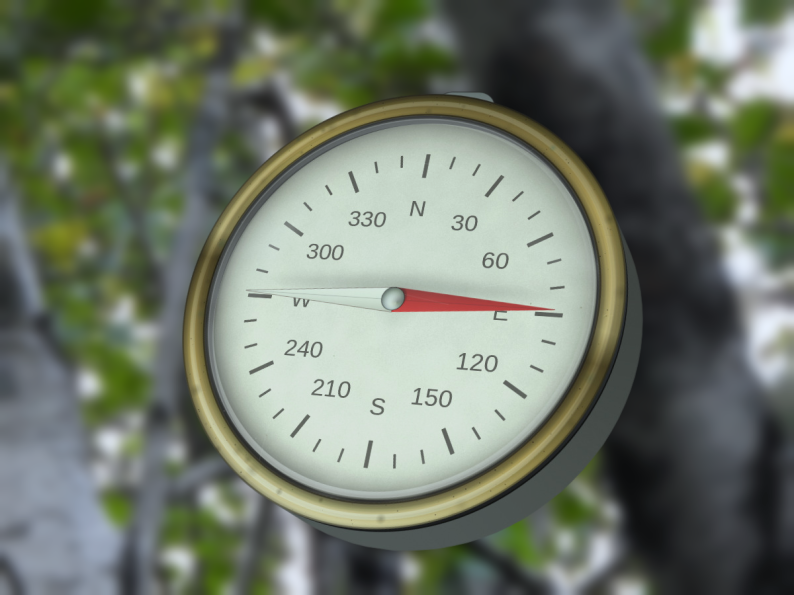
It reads ° 90
